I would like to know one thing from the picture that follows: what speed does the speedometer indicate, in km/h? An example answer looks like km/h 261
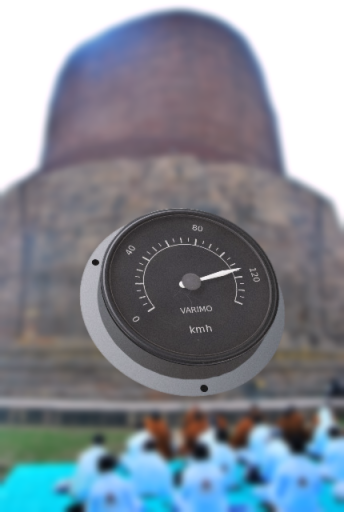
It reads km/h 115
